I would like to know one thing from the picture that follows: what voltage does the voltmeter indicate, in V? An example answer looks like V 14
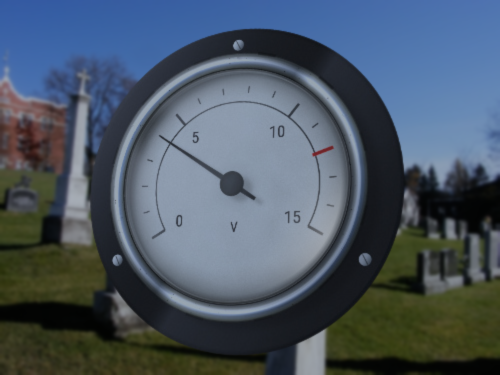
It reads V 4
